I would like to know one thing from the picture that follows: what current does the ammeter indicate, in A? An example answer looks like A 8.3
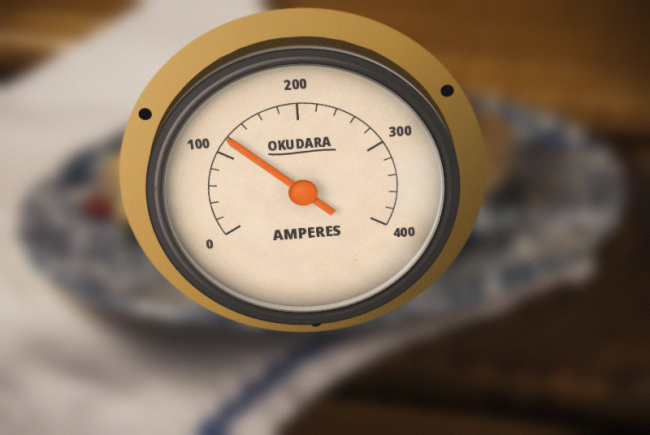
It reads A 120
